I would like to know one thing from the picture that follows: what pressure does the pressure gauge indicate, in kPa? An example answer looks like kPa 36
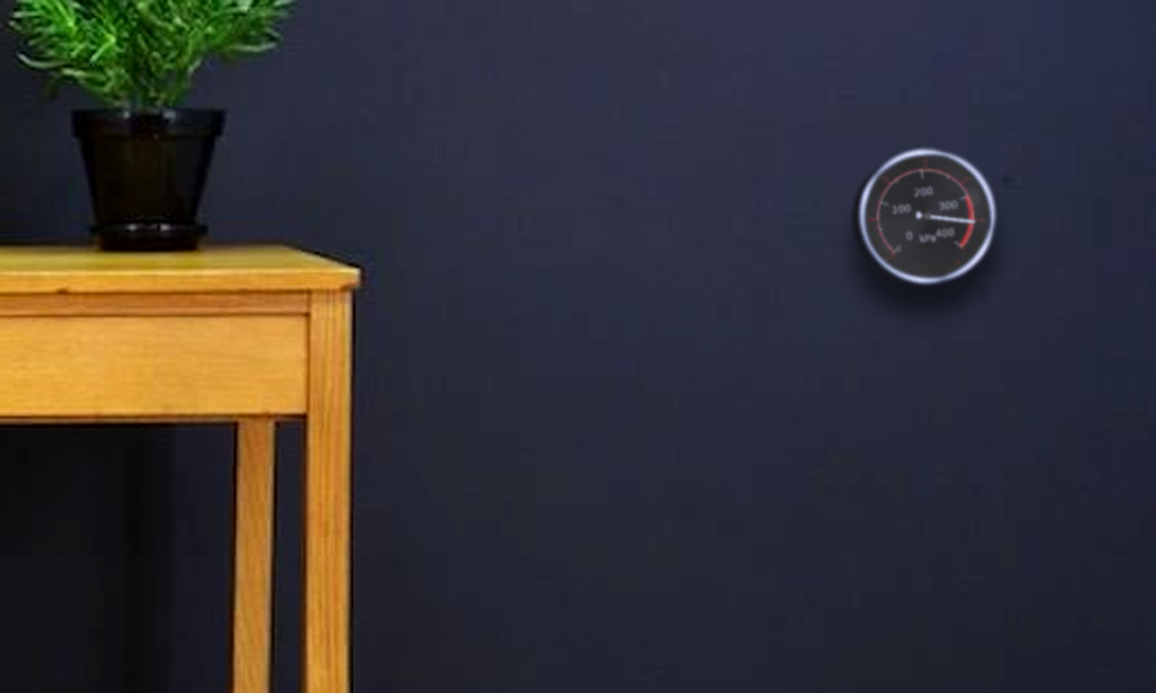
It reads kPa 350
